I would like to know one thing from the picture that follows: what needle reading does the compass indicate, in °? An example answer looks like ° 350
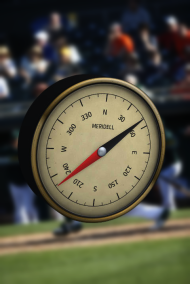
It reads ° 230
